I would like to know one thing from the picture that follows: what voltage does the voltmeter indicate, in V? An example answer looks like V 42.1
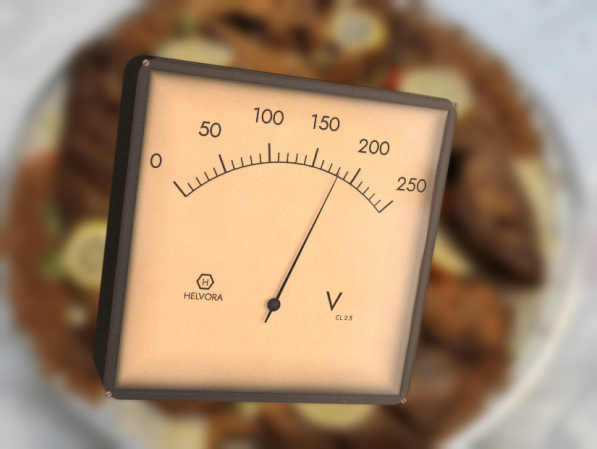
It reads V 180
